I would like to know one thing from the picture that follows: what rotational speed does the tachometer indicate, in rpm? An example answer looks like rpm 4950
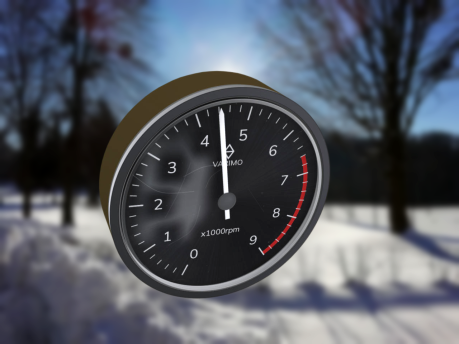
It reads rpm 4400
